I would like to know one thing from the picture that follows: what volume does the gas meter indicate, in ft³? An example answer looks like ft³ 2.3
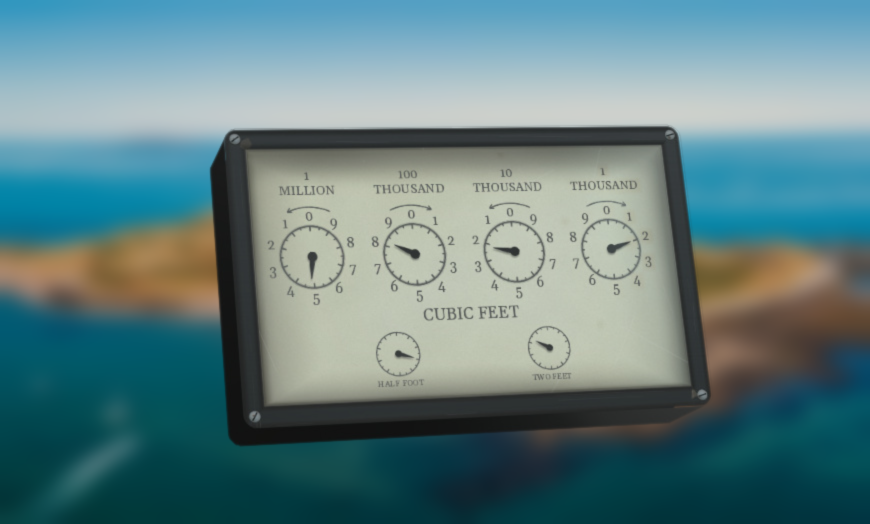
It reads ft³ 482200
